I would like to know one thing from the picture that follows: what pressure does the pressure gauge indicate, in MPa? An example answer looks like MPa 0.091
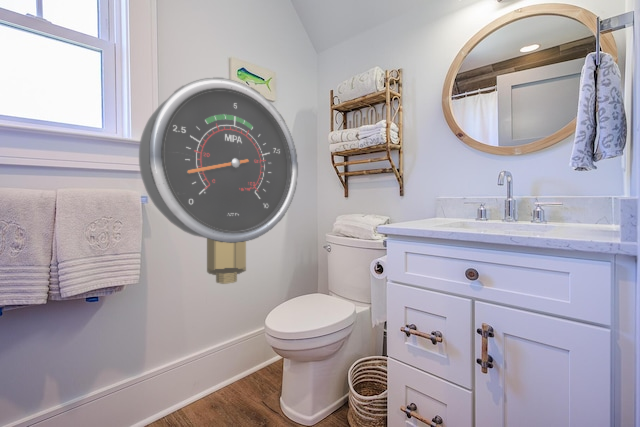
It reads MPa 1
